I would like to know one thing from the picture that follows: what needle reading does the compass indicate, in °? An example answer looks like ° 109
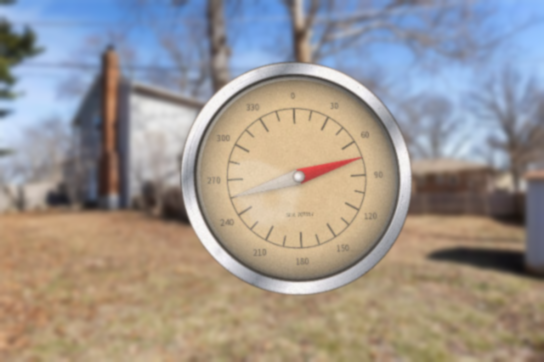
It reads ° 75
